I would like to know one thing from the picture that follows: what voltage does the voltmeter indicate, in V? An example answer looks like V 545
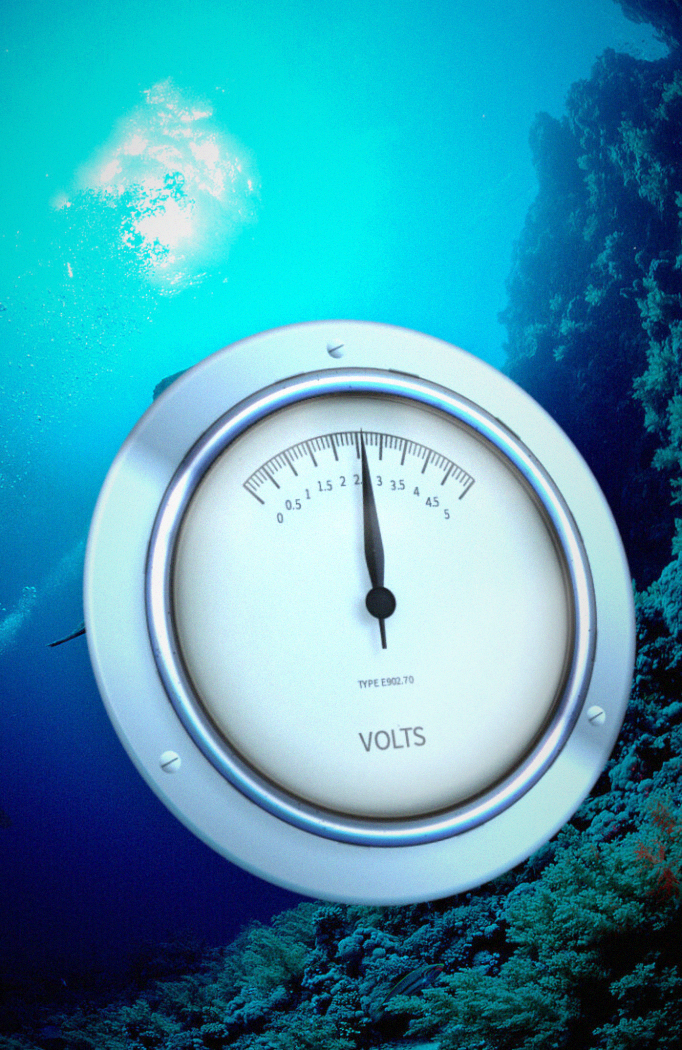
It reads V 2.5
